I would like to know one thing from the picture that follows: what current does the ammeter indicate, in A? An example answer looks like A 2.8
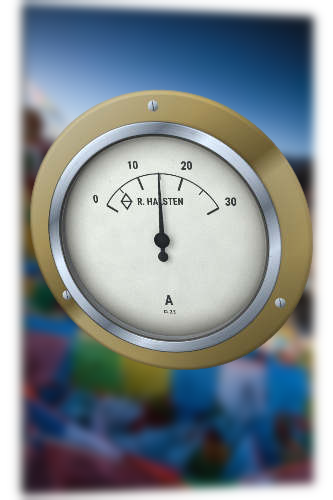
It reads A 15
